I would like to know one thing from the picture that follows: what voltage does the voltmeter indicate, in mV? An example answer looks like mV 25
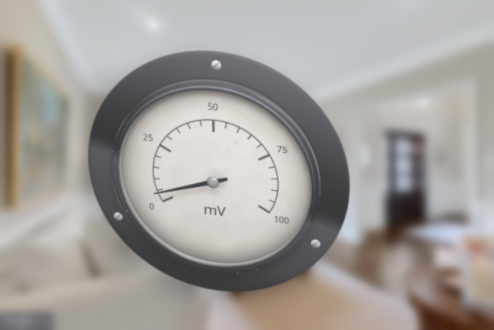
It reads mV 5
